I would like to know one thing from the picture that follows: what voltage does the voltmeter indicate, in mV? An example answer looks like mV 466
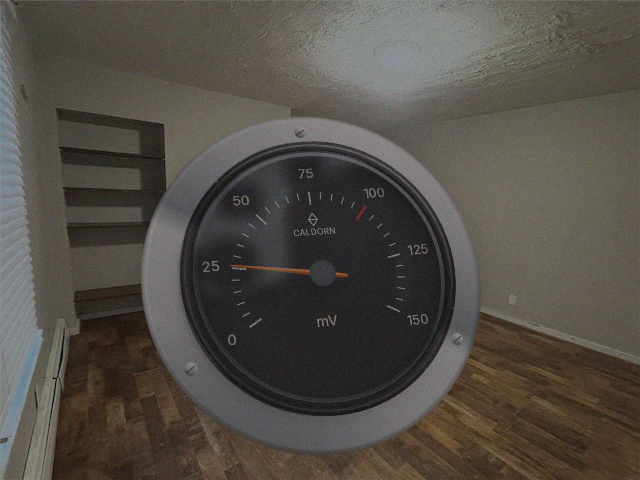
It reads mV 25
